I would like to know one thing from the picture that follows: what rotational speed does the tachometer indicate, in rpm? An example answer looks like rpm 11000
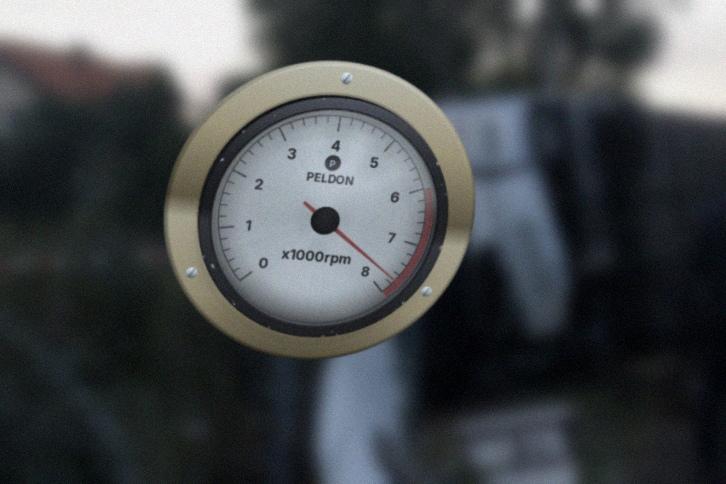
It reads rpm 7700
